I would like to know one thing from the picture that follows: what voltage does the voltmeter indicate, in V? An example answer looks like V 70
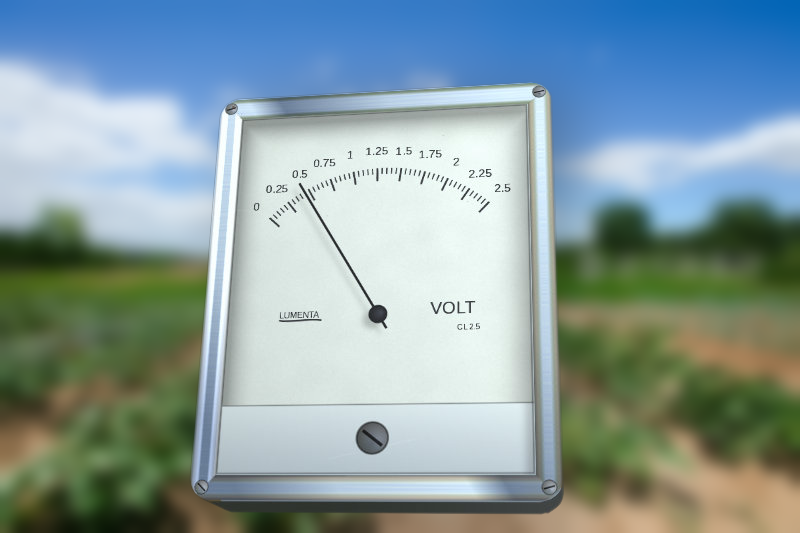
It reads V 0.45
